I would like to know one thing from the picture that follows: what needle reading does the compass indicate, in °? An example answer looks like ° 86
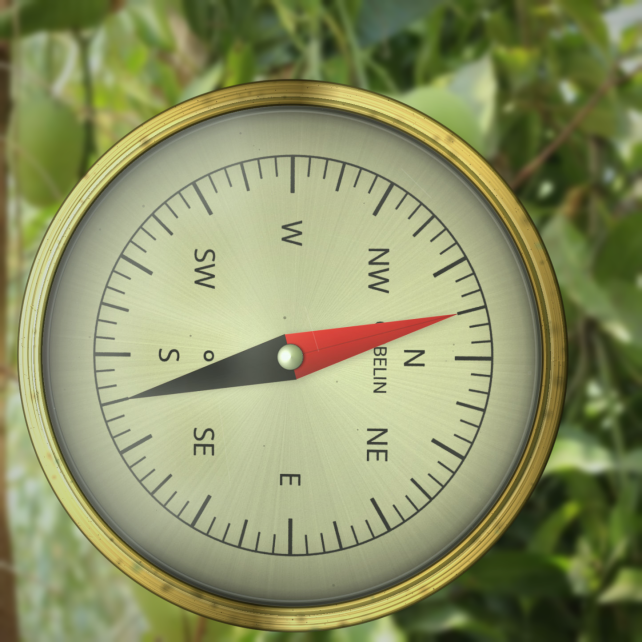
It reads ° 345
